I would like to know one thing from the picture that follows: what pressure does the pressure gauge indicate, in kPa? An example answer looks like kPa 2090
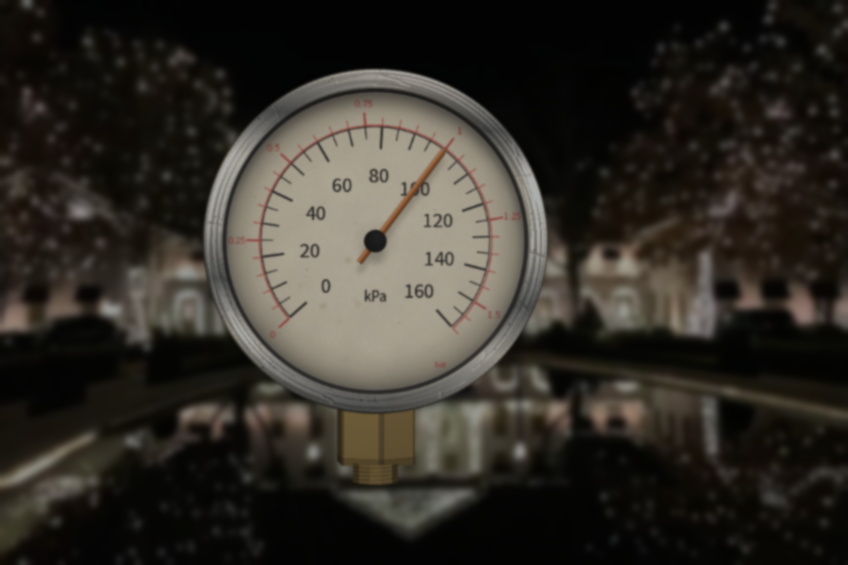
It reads kPa 100
